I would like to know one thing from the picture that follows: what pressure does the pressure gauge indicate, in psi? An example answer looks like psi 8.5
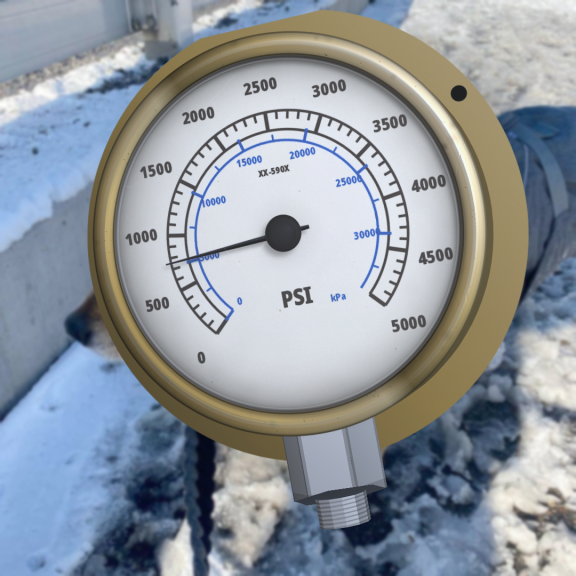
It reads psi 750
